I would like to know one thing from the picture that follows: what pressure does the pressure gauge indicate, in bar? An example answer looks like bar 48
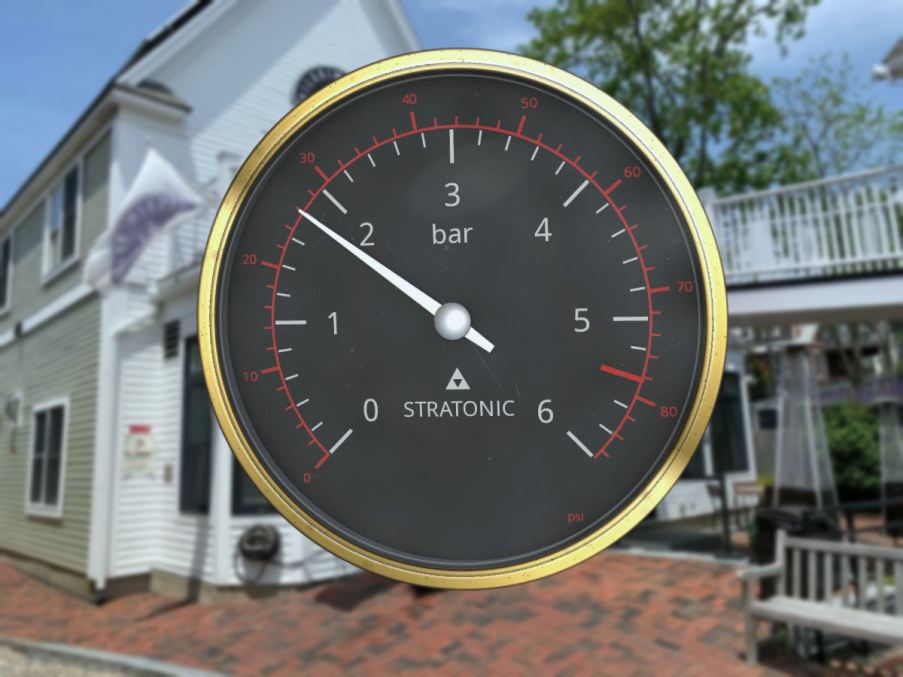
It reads bar 1.8
